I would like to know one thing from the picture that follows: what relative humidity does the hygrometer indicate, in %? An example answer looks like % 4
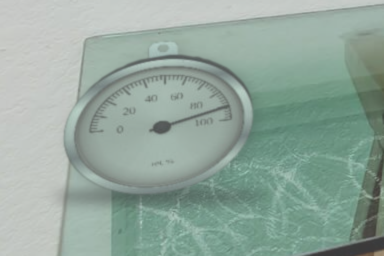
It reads % 90
